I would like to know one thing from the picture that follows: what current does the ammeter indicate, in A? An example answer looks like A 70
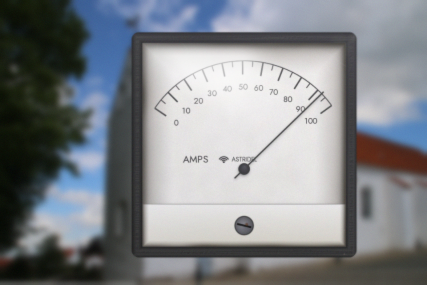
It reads A 92.5
